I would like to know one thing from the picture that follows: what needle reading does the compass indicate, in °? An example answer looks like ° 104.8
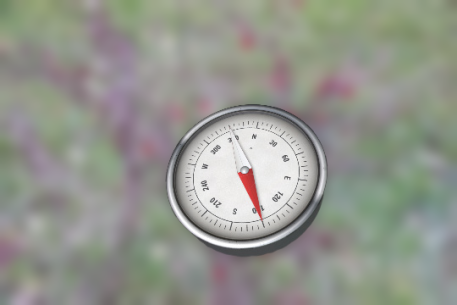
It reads ° 150
